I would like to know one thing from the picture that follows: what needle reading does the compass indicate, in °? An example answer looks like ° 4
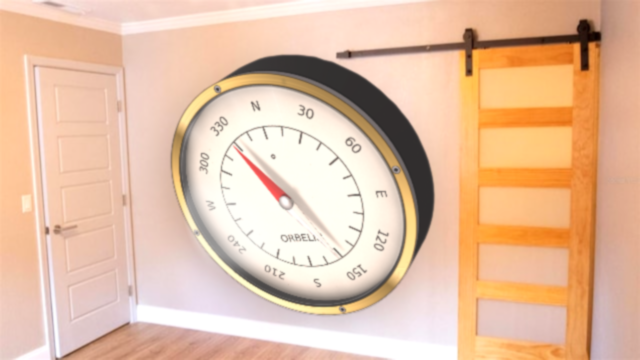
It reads ° 330
